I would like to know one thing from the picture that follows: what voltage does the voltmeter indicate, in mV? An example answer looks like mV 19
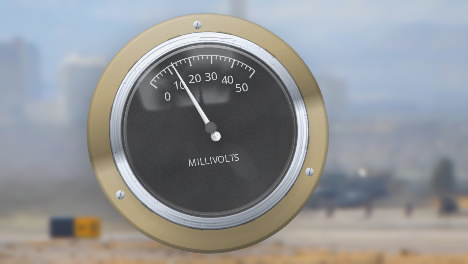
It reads mV 12
